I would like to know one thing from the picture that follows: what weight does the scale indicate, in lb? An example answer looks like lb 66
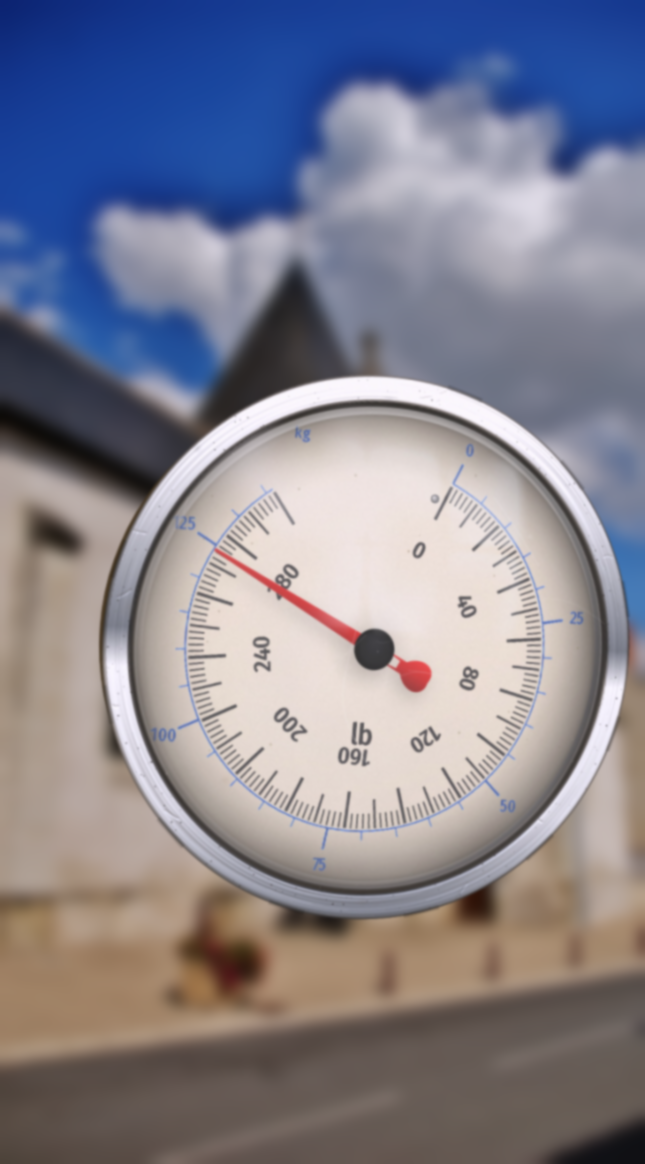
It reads lb 274
